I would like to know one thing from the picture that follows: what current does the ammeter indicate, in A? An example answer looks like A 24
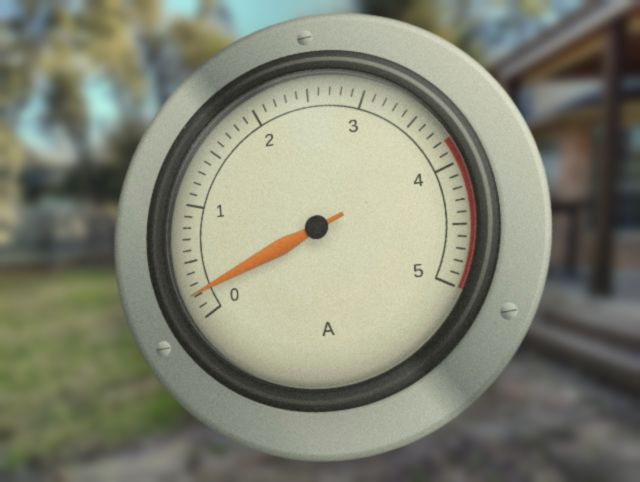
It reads A 0.2
